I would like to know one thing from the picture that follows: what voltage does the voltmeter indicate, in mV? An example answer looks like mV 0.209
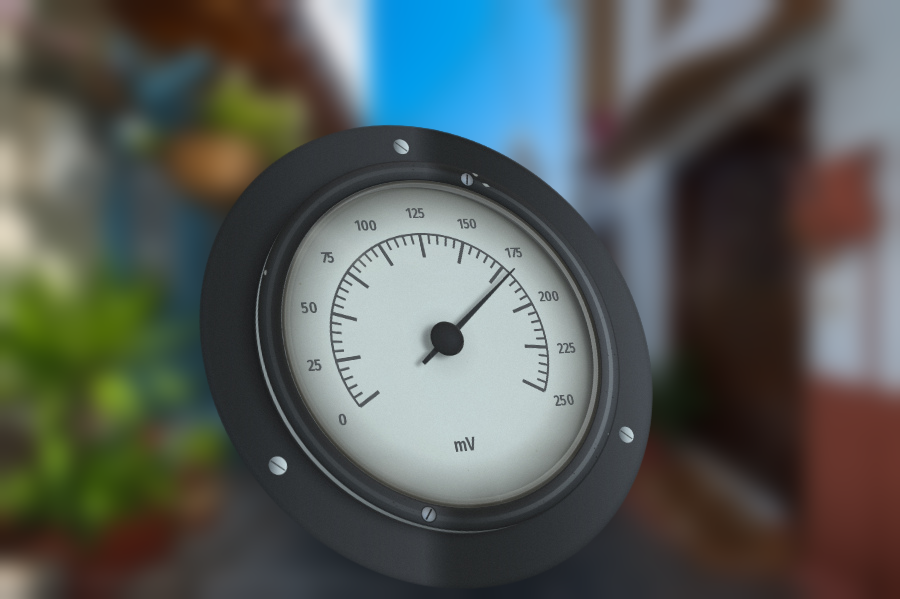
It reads mV 180
